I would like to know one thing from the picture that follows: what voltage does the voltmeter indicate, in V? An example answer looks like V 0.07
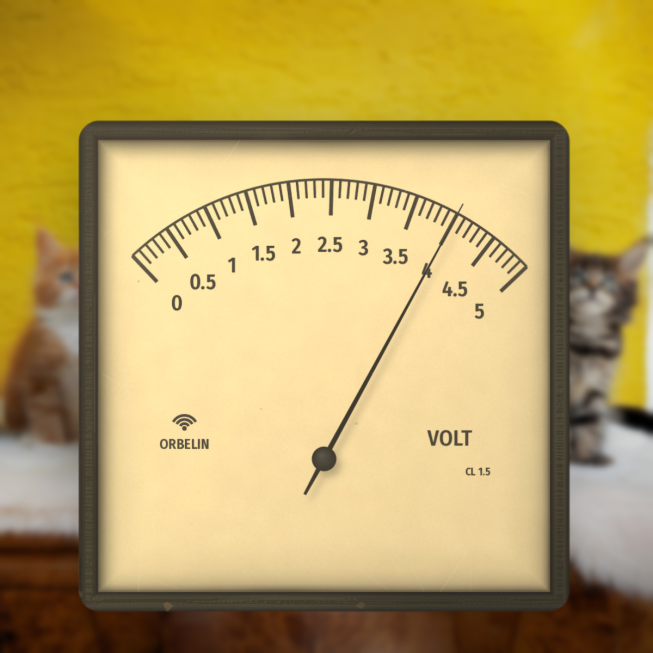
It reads V 4
